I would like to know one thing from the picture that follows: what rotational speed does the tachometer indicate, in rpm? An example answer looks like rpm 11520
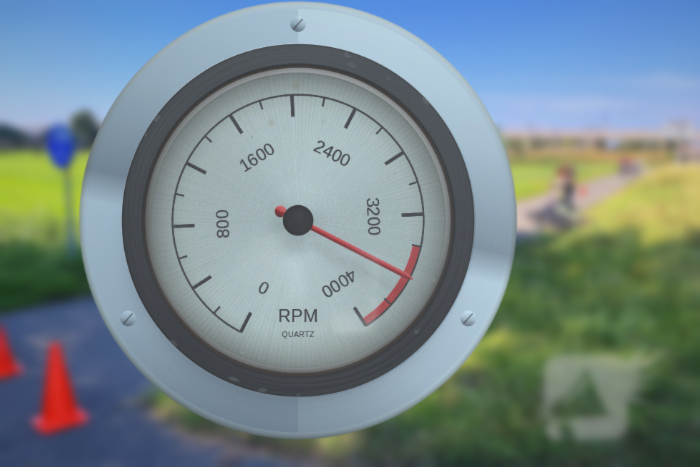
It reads rpm 3600
